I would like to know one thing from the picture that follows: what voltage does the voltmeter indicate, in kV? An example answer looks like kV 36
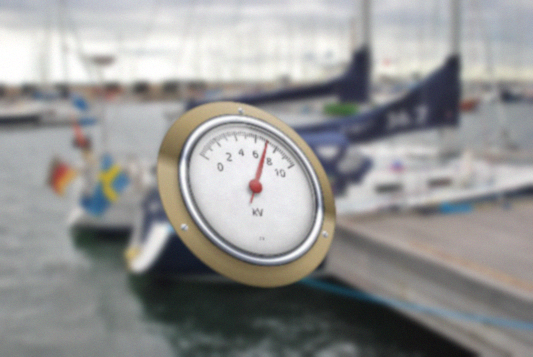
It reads kV 7
